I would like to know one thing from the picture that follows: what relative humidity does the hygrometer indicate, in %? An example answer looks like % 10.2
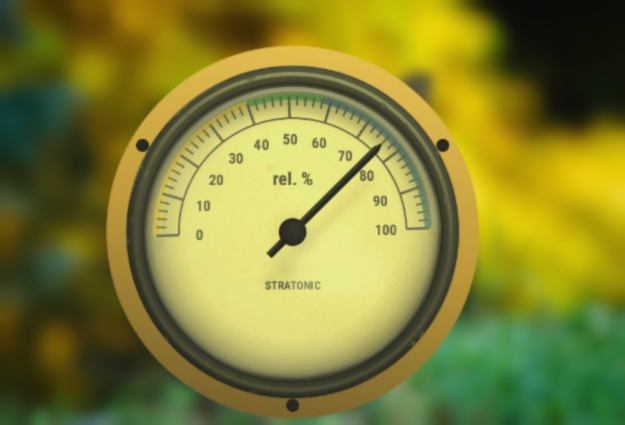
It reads % 76
